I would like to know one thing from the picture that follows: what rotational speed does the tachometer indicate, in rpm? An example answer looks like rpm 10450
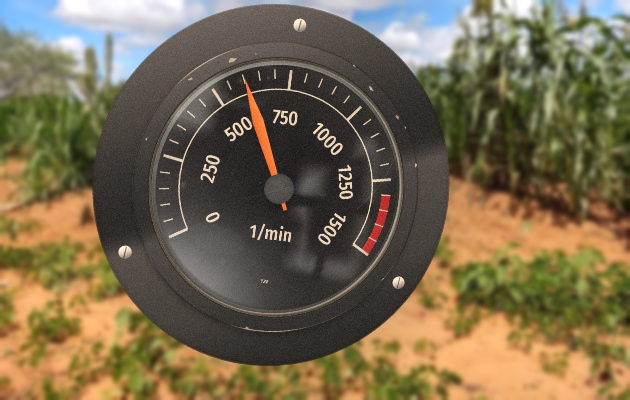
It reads rpm 600
